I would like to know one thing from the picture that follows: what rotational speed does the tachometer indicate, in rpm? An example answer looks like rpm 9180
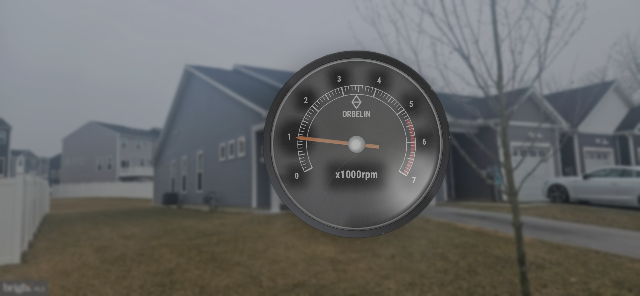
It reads rpm 1000
